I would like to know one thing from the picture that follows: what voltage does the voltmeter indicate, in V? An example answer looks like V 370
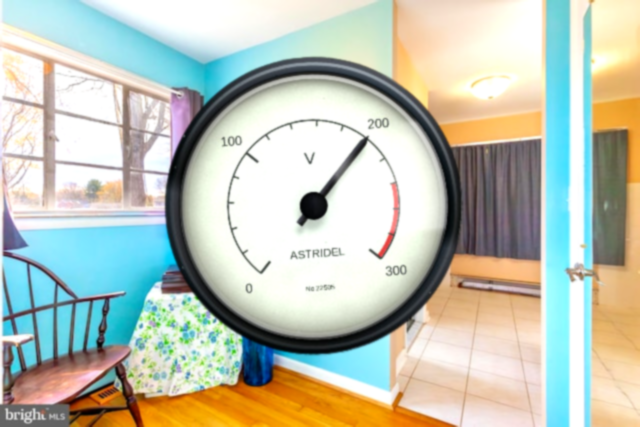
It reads V 200
